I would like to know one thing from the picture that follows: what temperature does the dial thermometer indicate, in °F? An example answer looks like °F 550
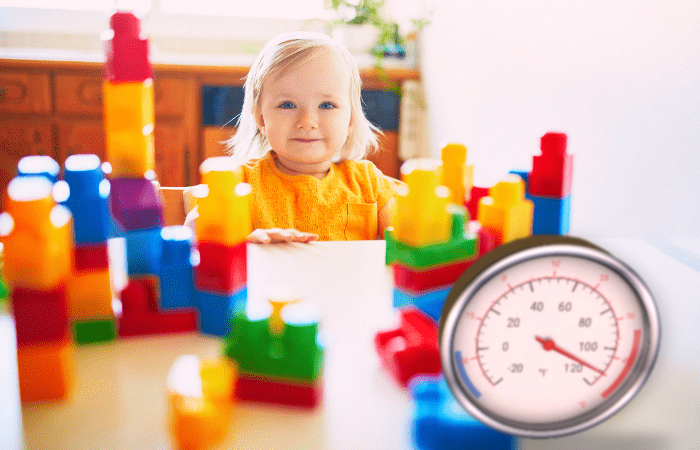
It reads °F 112
